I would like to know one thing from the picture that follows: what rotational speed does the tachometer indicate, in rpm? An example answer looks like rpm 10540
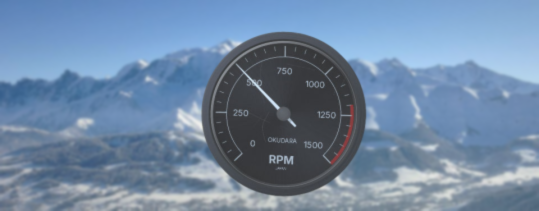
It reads rpm 500
